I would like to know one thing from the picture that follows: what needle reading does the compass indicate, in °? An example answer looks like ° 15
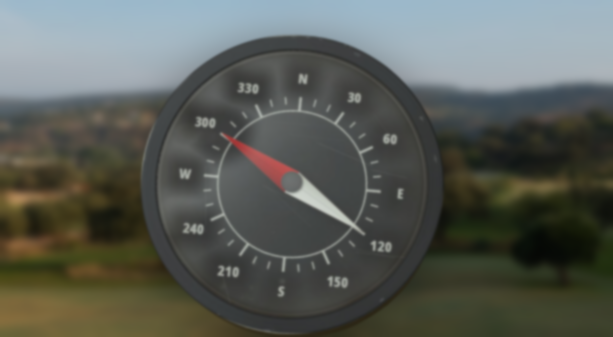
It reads ° 300
